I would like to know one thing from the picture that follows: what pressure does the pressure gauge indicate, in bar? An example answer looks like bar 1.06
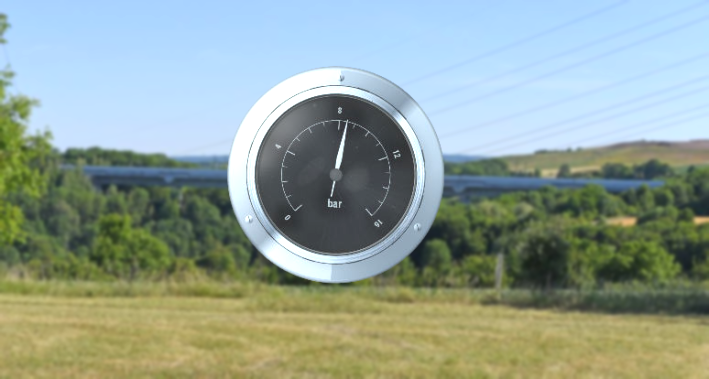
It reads bar 8.5
